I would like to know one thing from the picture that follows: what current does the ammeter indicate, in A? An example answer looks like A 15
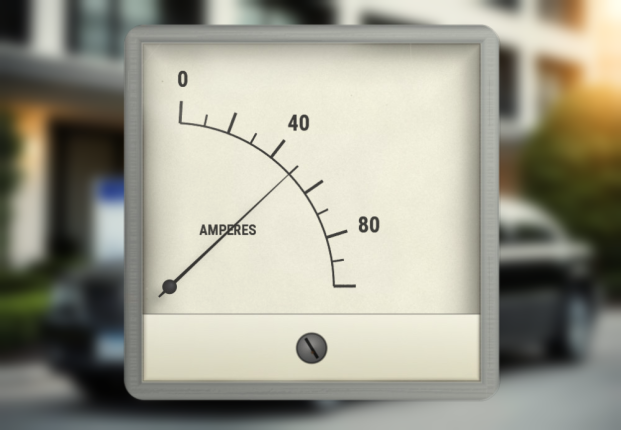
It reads A 50
